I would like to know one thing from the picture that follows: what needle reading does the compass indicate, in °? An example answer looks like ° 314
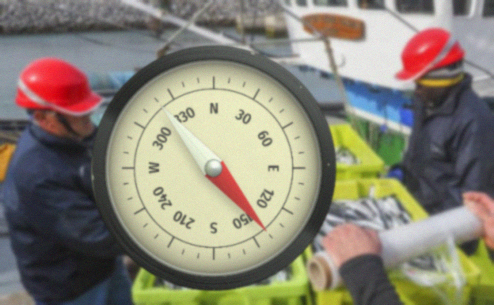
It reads ° 140
